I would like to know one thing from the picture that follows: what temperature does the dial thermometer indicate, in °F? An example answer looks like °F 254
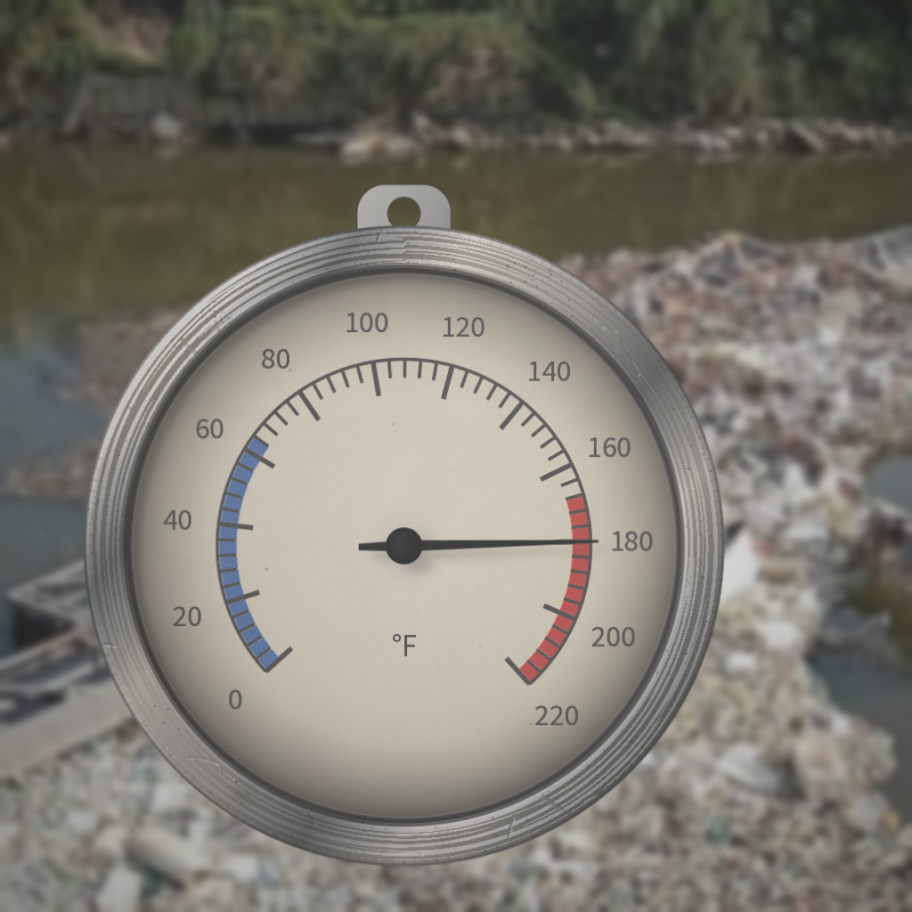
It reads °F 180
